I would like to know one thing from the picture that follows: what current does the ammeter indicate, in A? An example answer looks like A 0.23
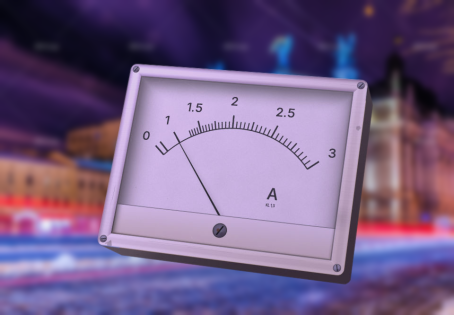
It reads A 1
